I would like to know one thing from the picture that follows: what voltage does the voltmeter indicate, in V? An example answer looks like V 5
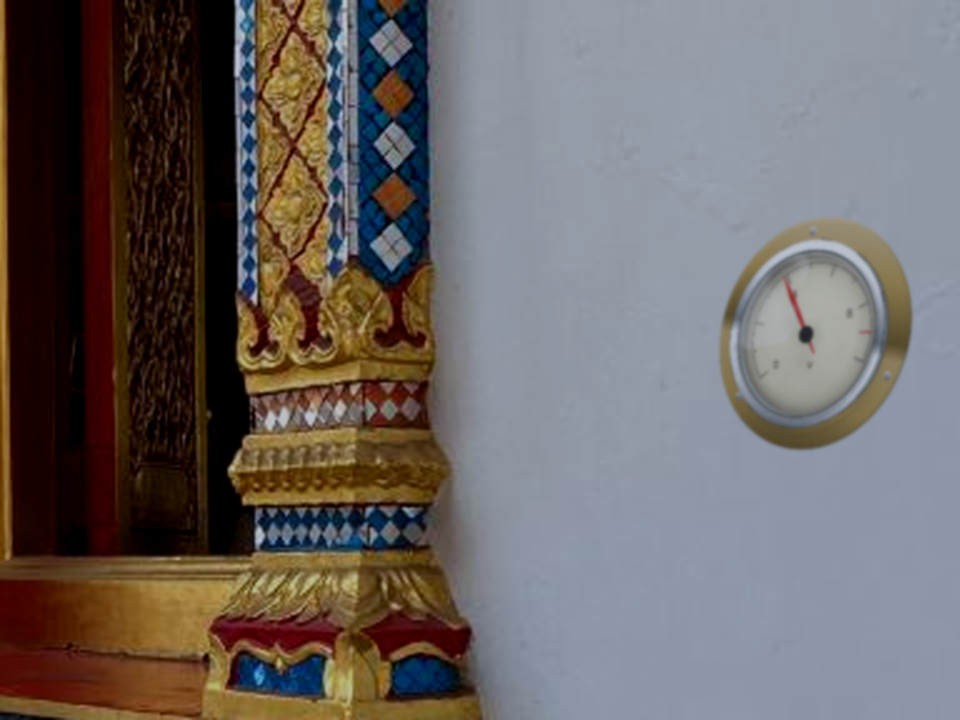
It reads V 4
